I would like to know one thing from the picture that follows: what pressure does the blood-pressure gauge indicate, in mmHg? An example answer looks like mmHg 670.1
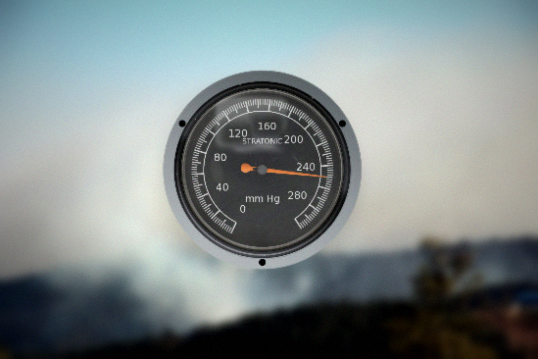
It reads mmHg 250
